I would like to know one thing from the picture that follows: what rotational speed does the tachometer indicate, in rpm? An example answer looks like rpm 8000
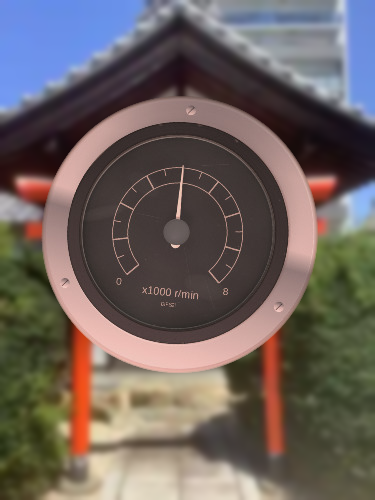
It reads rpm 4000
